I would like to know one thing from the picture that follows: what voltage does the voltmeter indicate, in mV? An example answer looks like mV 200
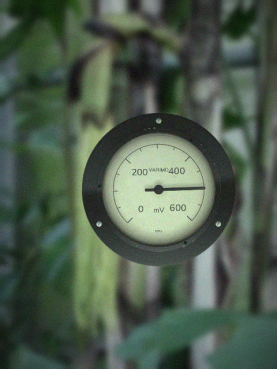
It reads mV 500
